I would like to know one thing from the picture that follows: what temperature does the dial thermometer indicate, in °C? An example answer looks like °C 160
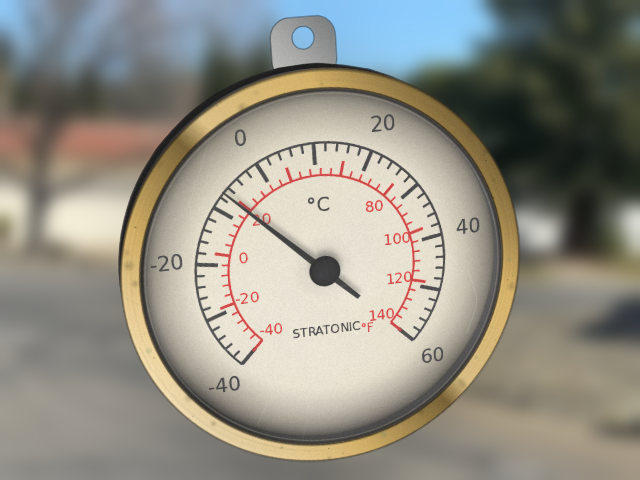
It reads °C -7
